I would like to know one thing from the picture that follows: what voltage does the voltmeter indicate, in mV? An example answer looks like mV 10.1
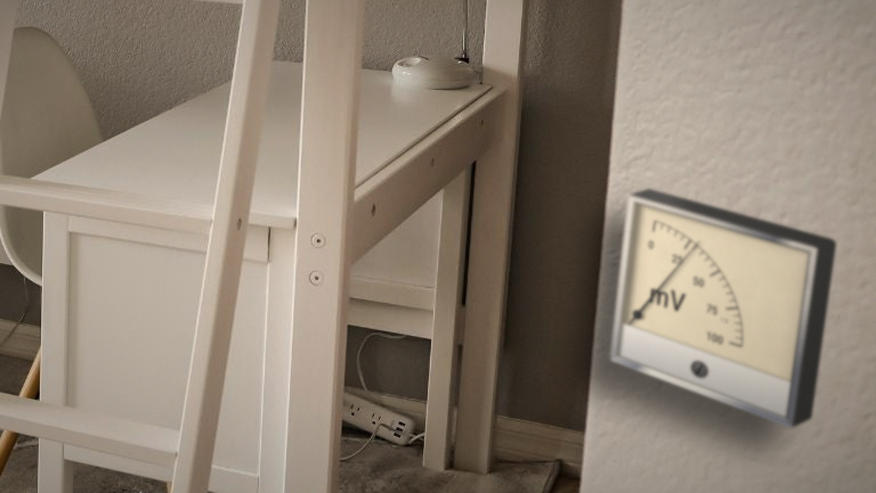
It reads mV 30
